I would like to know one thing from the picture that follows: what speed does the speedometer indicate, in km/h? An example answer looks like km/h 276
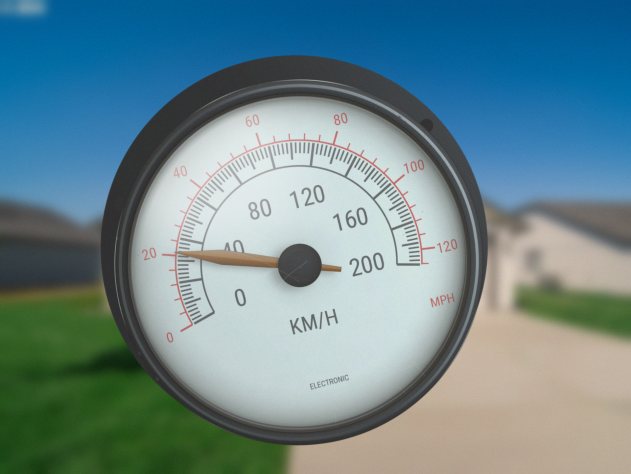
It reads km/h 34
